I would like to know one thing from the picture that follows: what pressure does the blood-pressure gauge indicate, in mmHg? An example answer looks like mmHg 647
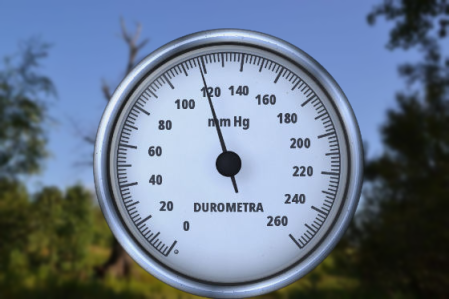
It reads mmHg 118
